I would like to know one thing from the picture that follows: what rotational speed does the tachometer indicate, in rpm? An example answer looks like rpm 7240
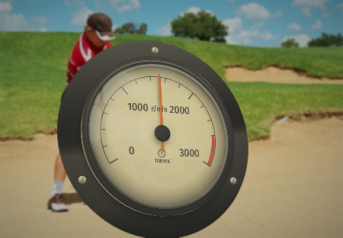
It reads rpm 1500
